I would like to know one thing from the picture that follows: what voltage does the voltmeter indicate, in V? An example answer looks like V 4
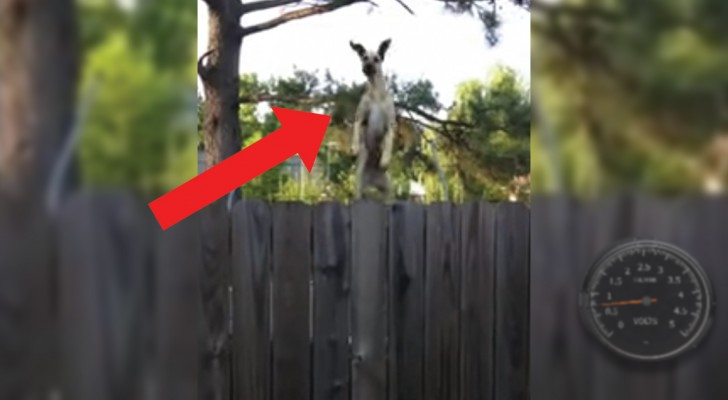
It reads V 0.75
